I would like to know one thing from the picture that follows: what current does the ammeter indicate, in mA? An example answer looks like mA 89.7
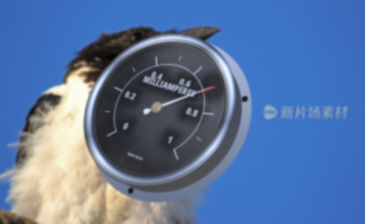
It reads mA 0.7
